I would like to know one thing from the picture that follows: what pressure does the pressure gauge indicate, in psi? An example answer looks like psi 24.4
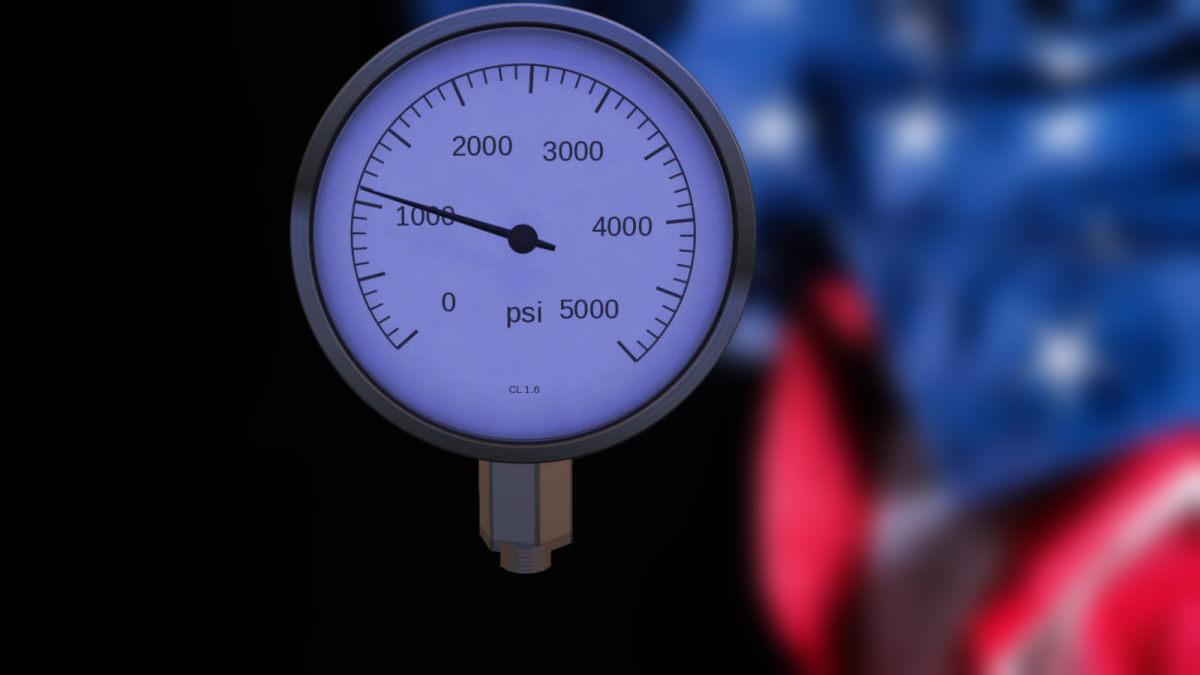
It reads psi 1100
